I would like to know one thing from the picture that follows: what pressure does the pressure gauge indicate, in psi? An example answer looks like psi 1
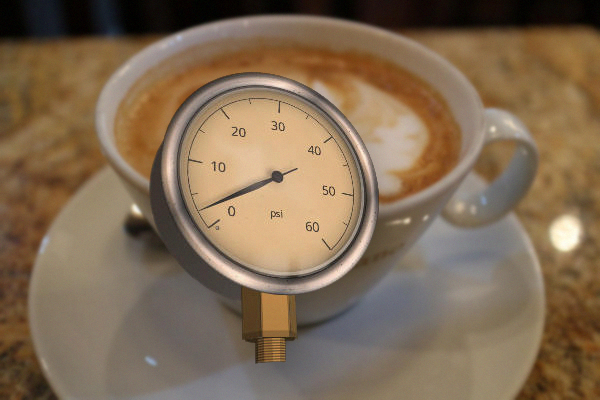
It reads psi 2.5
